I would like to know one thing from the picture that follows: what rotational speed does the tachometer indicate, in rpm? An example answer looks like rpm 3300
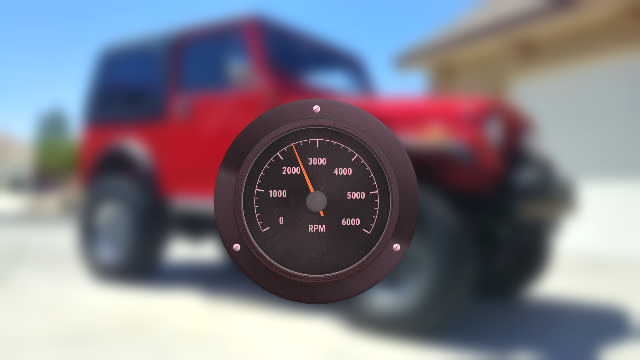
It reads rpm 2400
